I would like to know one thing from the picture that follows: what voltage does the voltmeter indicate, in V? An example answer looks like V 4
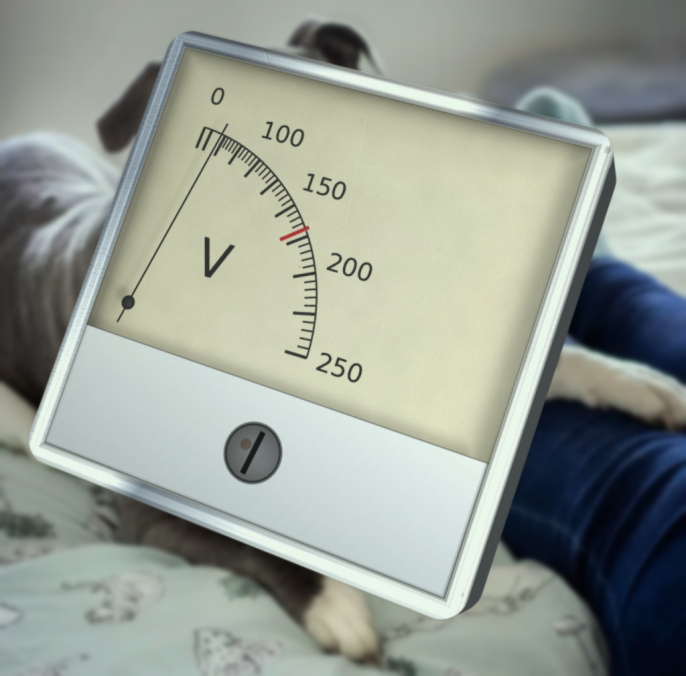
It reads V 50
